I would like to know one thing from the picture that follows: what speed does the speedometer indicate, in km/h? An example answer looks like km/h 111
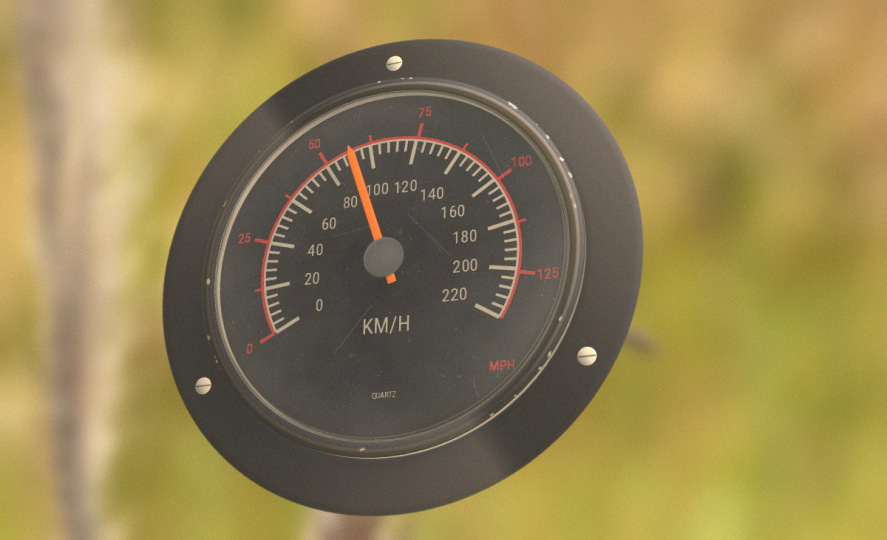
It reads km/h 92
